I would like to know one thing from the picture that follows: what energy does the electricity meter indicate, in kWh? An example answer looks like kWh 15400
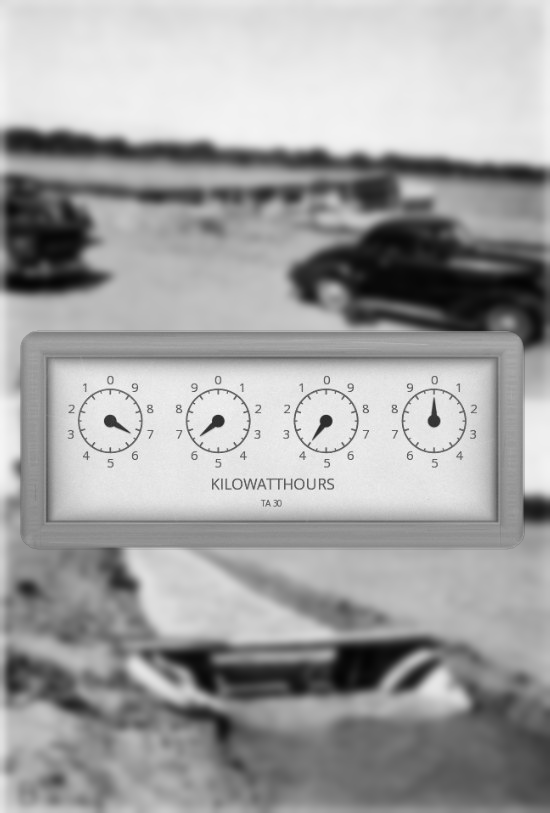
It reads kWh 6640
